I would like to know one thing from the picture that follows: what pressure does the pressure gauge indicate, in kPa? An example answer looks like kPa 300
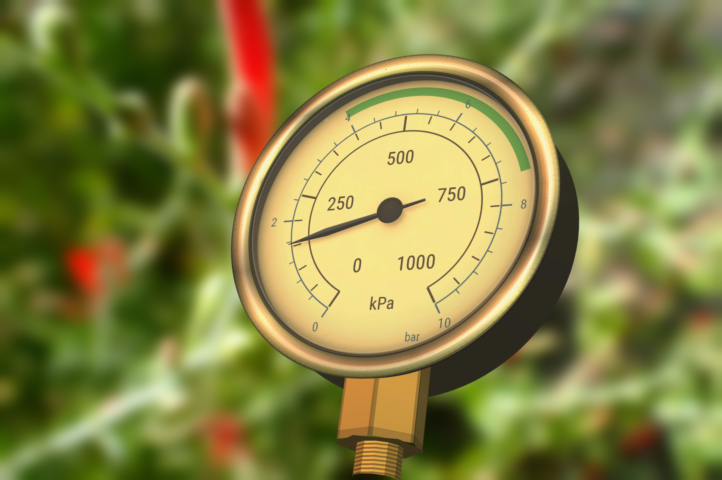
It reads kPa 150
